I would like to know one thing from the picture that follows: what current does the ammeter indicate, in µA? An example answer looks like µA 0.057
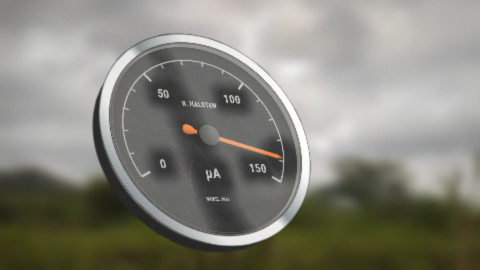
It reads µA 140
